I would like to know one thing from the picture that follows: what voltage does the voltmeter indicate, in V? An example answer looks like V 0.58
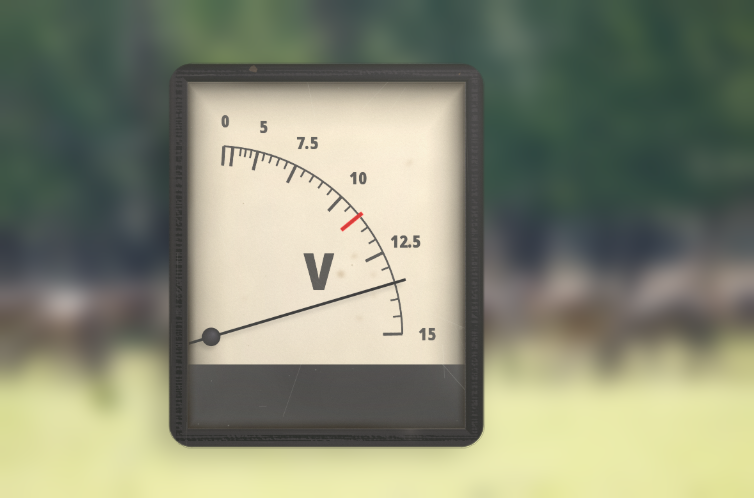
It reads V 13.5
